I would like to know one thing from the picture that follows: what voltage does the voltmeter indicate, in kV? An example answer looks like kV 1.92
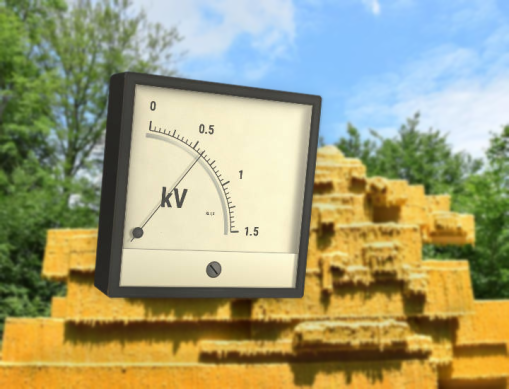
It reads kV 0.6
